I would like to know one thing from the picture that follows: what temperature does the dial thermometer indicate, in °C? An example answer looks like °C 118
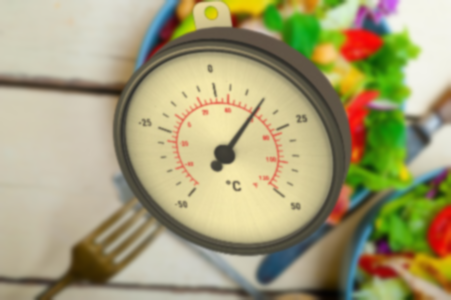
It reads °C 15
